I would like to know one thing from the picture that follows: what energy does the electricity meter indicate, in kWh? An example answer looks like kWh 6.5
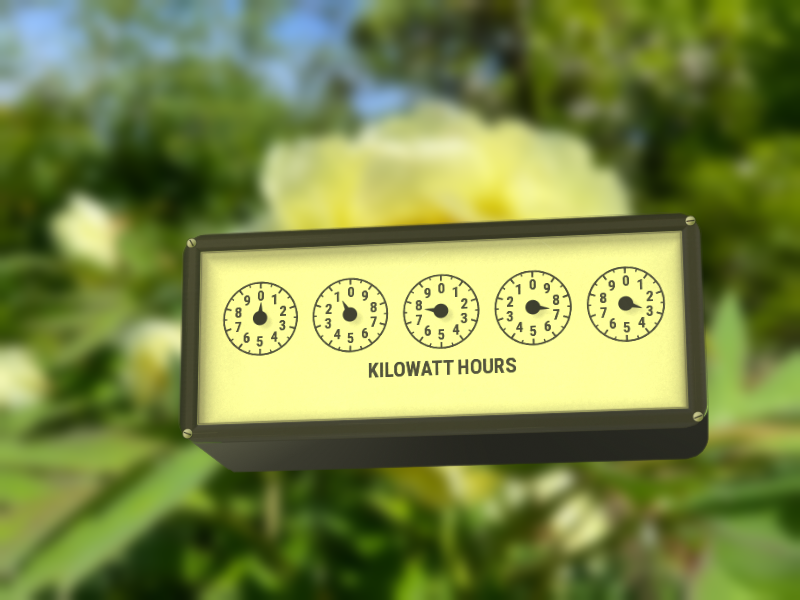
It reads kWh 773
